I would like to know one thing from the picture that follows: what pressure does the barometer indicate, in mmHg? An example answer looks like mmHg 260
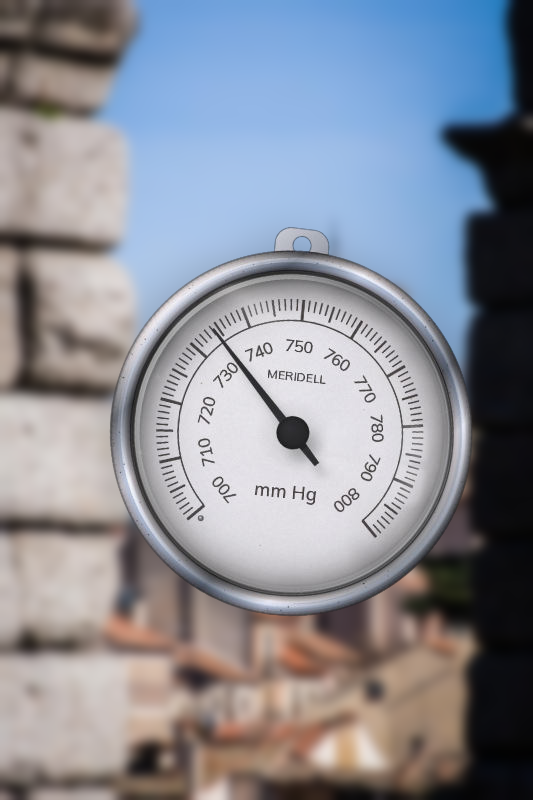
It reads mmHg 734
